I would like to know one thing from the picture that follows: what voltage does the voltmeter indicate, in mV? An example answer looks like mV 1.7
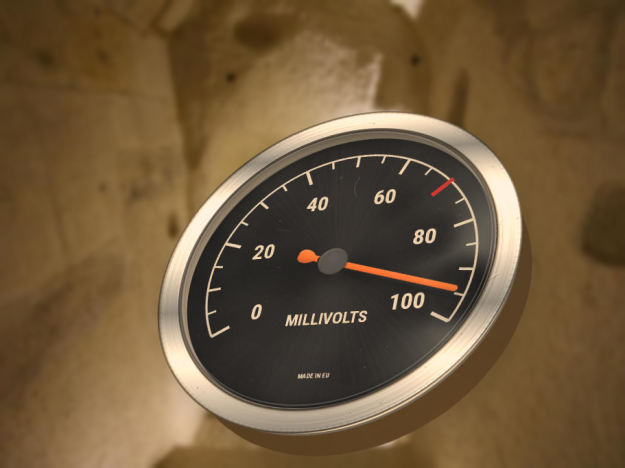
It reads mV 95
